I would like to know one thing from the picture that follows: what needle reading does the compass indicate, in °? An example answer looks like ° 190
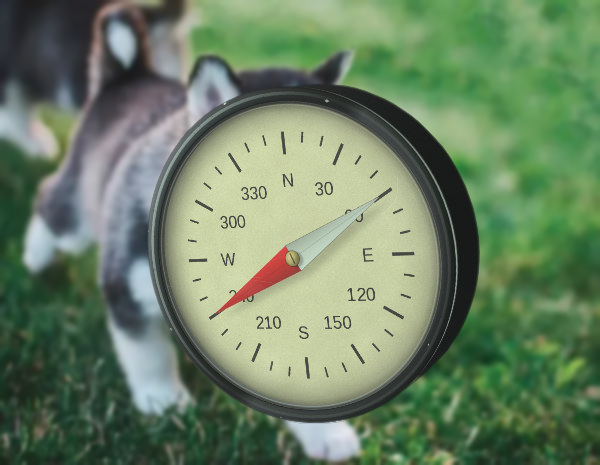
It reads ° 240
